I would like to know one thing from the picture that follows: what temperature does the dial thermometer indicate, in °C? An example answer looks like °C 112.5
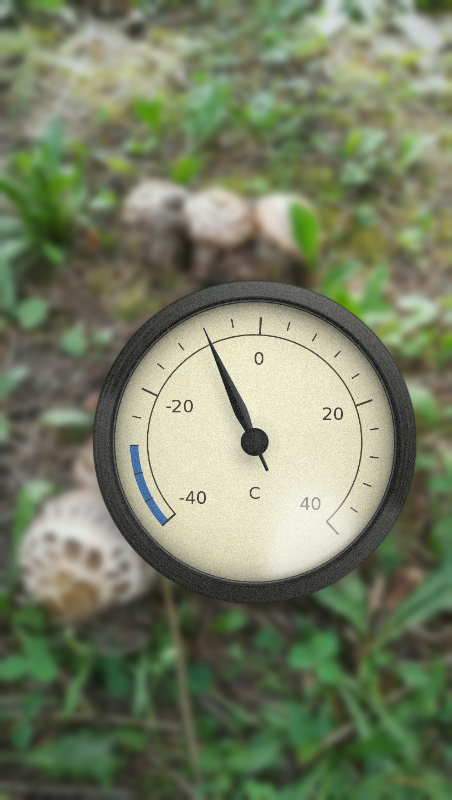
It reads °C -8
